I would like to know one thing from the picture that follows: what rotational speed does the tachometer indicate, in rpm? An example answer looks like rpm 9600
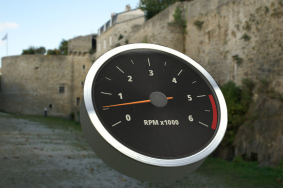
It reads rpm 500
